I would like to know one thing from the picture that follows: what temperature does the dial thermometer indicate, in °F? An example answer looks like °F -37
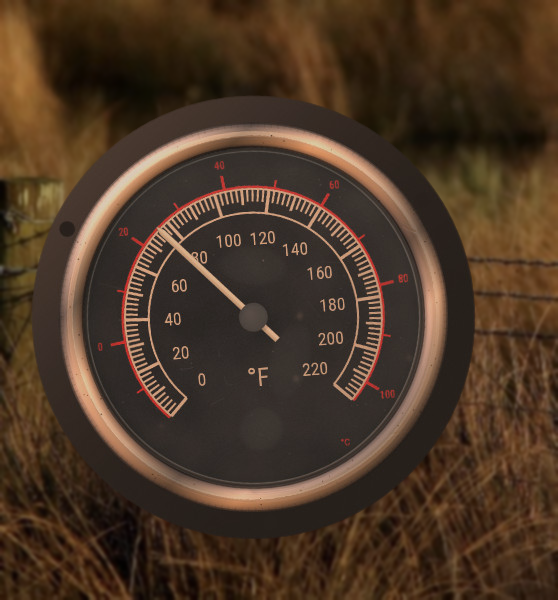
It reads °F 76
